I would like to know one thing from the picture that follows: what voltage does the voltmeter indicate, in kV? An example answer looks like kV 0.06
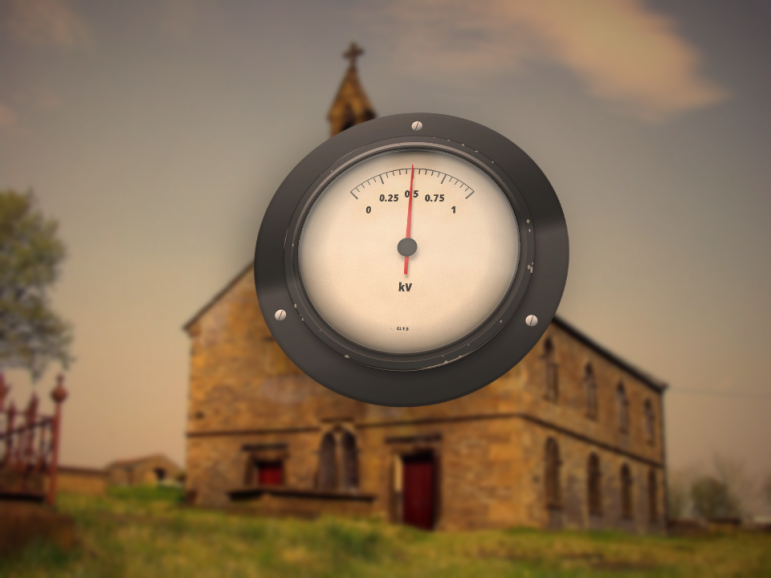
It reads kV 0.5
